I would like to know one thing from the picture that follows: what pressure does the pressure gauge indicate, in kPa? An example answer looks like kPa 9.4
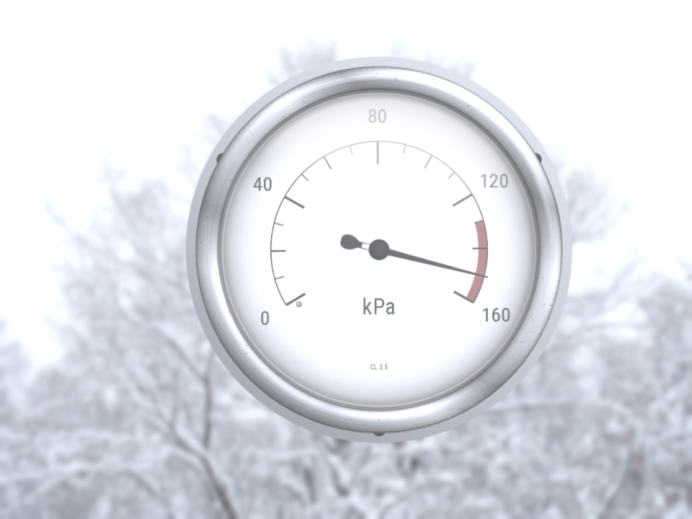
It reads kPa 150
